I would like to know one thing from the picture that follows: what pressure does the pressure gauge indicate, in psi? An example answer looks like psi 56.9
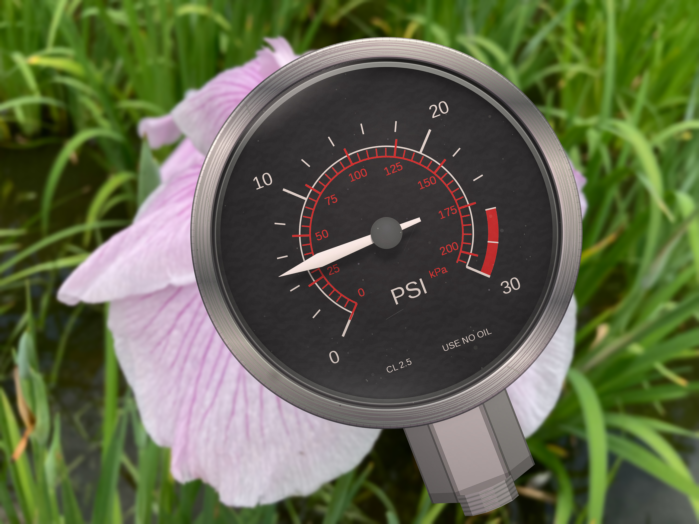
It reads psi 5
